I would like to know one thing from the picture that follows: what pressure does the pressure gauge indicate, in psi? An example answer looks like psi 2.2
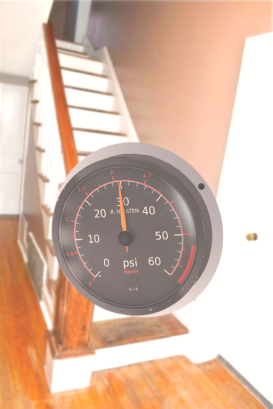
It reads psi 30
